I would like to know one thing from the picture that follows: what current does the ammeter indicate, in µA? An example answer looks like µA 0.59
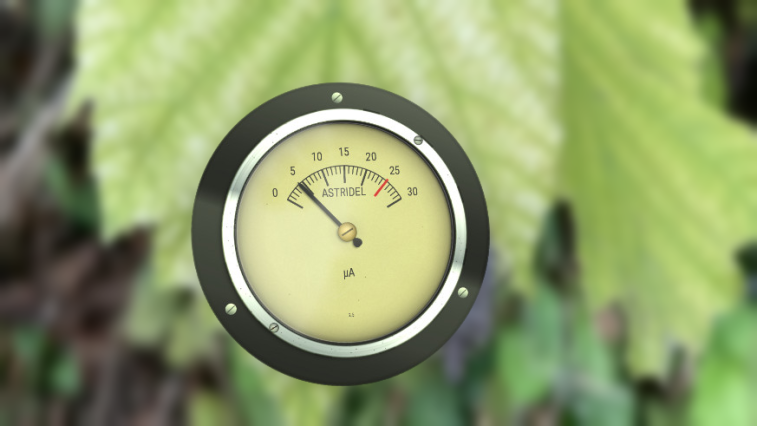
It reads µA 4
